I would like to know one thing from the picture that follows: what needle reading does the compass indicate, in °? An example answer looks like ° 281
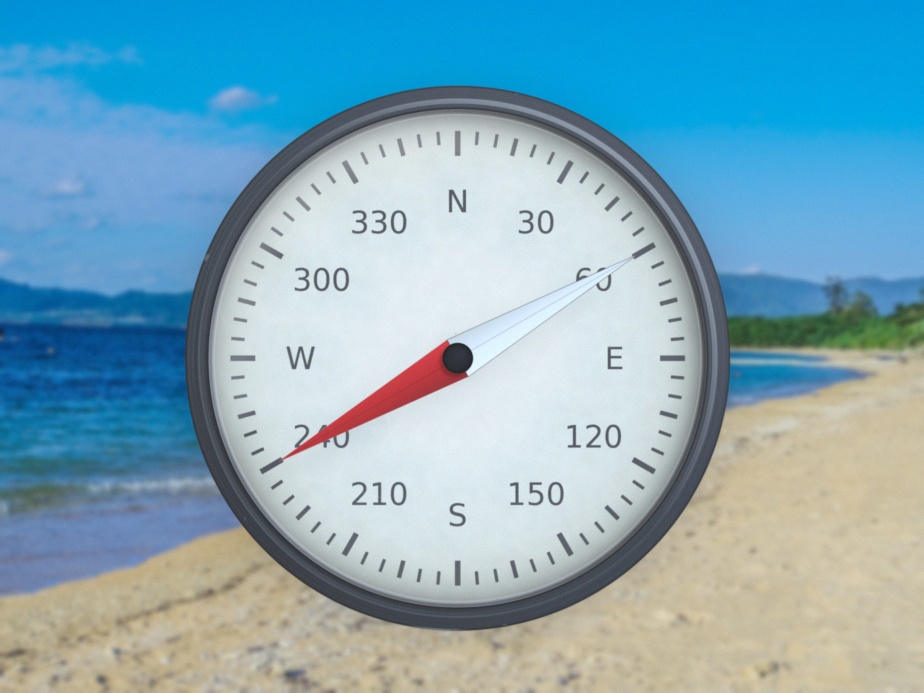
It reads ° 240
